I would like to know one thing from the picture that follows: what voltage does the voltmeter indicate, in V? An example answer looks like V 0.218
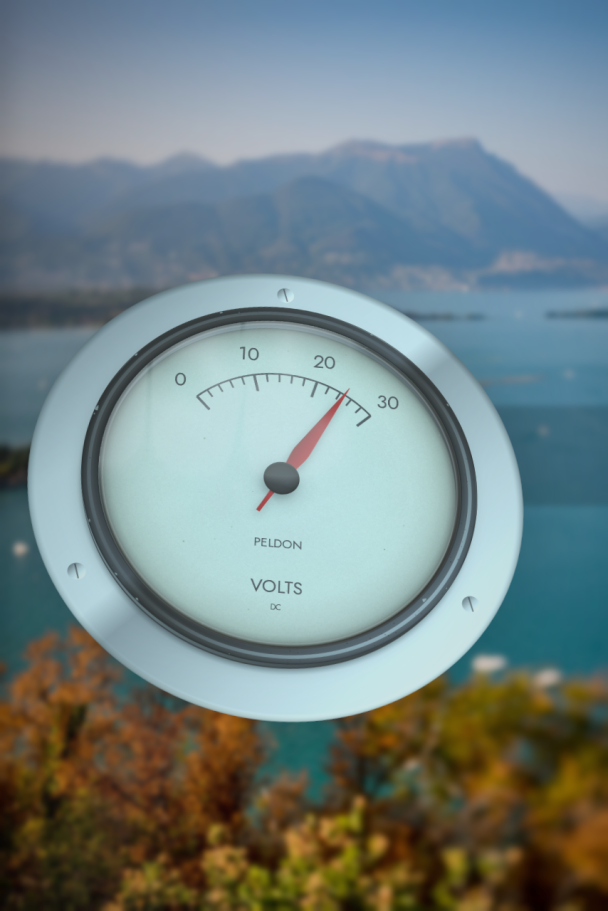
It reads V 25
